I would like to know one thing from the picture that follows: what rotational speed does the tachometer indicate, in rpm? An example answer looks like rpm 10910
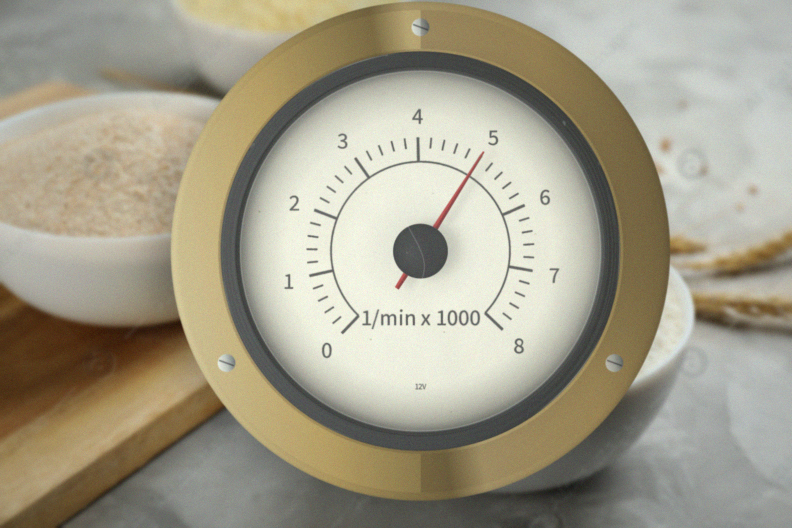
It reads rpm 5000
